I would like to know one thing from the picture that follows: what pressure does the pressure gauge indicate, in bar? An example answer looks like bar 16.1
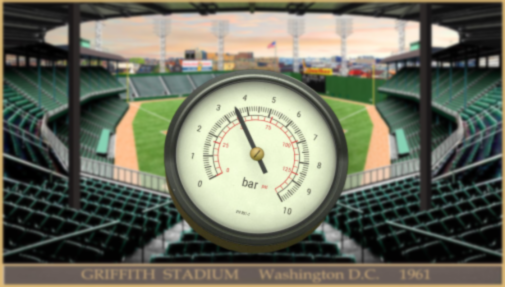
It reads bar 3.5
